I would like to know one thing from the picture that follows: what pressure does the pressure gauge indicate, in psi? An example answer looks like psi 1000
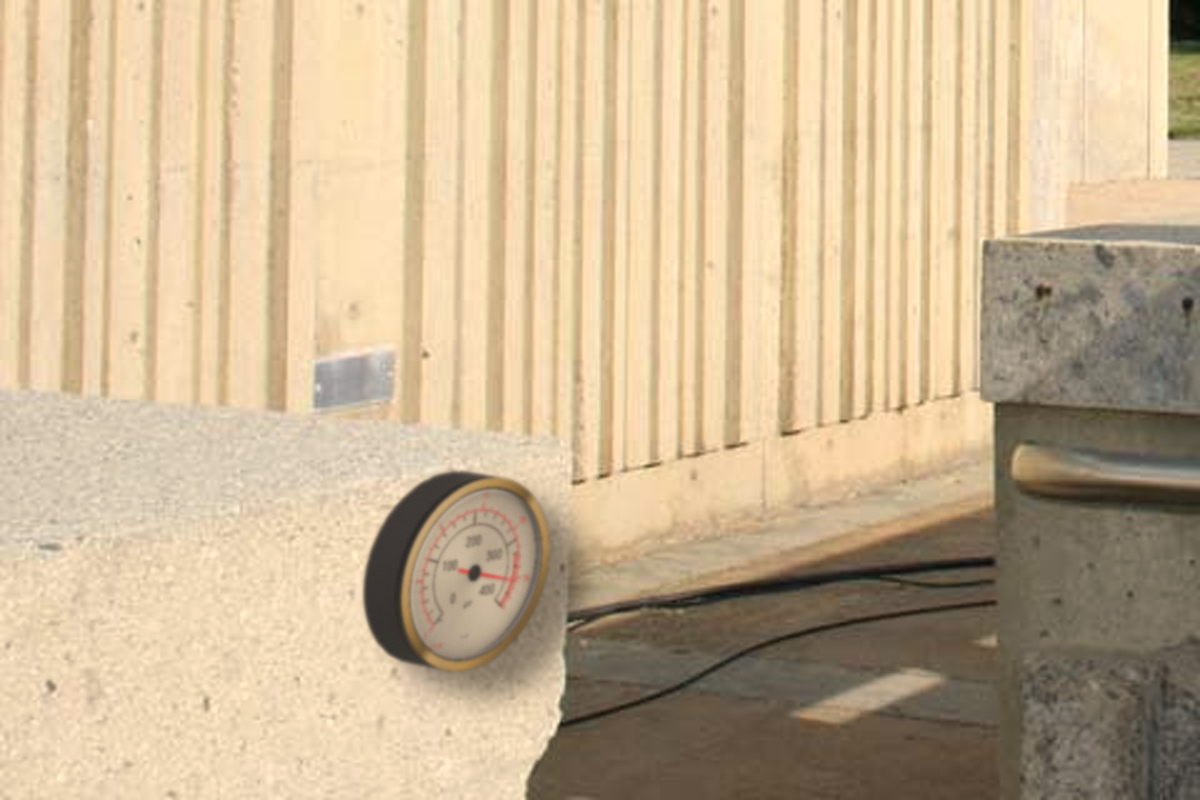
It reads psi 360
